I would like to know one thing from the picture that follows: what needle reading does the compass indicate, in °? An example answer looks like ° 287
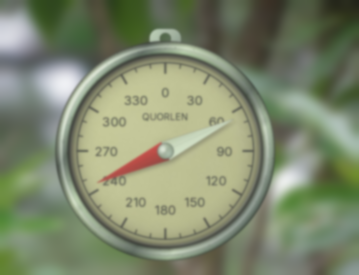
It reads ° 245
